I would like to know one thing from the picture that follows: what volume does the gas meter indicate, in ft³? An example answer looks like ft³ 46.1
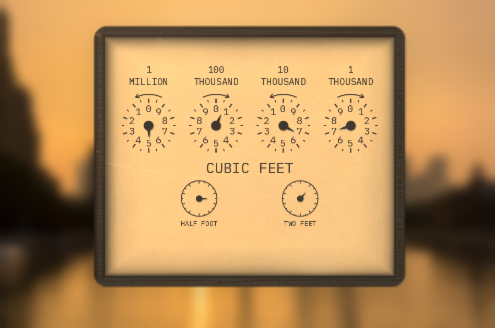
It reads ft³ 506700
